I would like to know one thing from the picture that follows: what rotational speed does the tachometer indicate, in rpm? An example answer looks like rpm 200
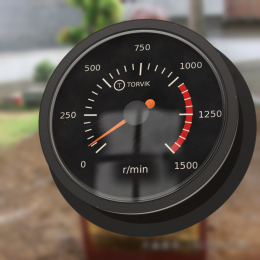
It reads rpm 50
